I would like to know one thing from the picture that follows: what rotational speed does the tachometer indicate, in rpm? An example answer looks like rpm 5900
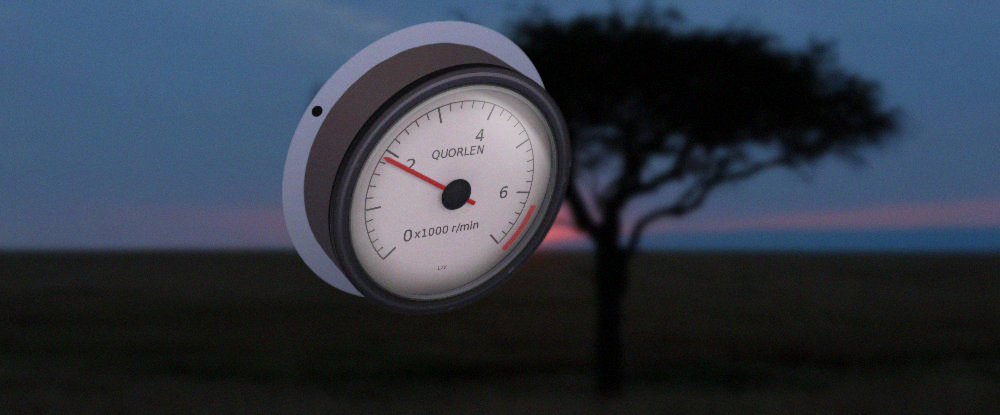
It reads rpm 1900
